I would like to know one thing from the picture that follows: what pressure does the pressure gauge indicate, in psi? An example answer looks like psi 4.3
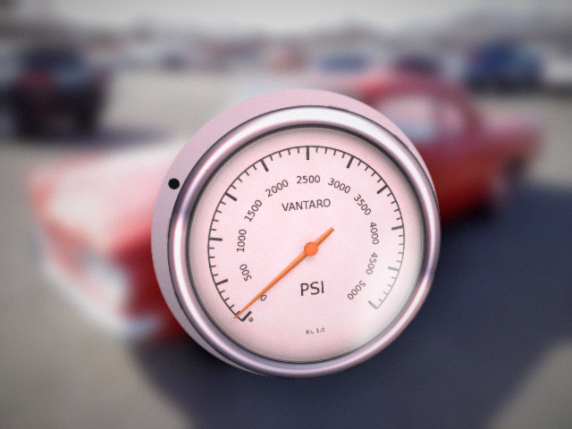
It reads psi 100
